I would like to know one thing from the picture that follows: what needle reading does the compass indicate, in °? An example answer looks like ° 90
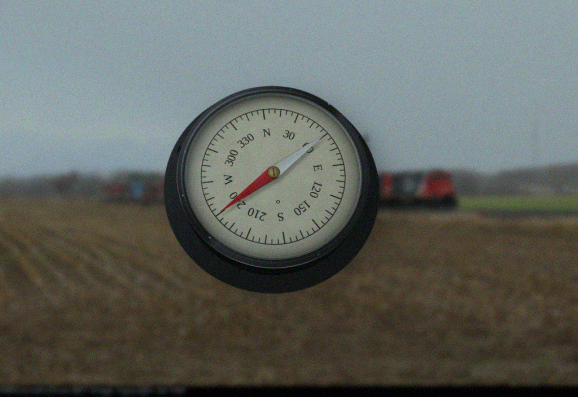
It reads ° 240
